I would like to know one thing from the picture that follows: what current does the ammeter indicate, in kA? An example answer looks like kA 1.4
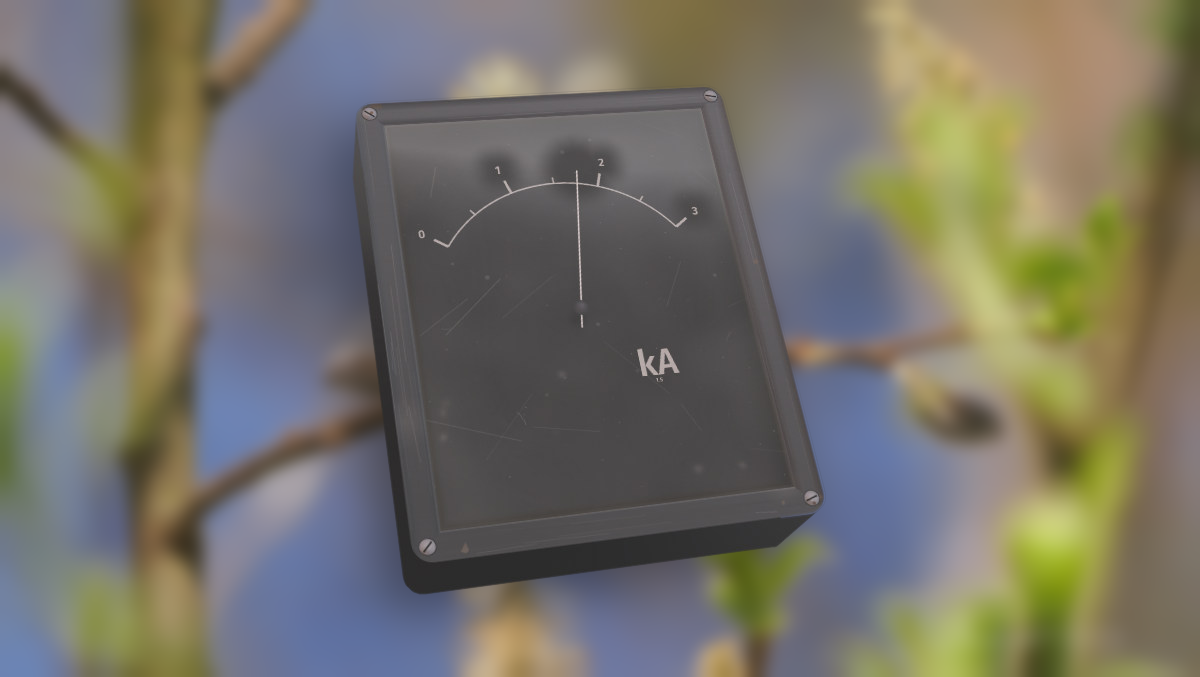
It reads kA 1.75
